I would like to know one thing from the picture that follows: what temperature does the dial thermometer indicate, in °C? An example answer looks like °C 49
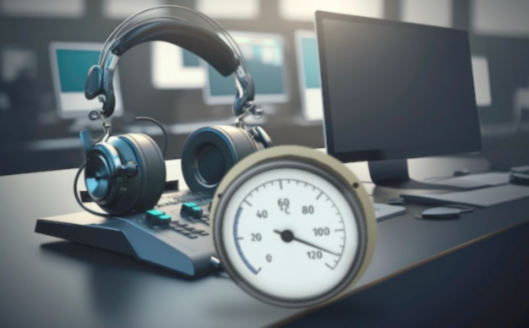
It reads °C 112
